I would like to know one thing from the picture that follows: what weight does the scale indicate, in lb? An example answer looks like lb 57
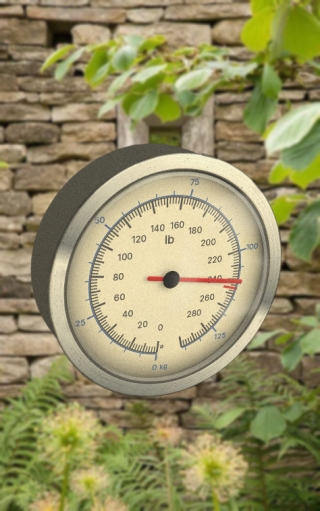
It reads lb 240
